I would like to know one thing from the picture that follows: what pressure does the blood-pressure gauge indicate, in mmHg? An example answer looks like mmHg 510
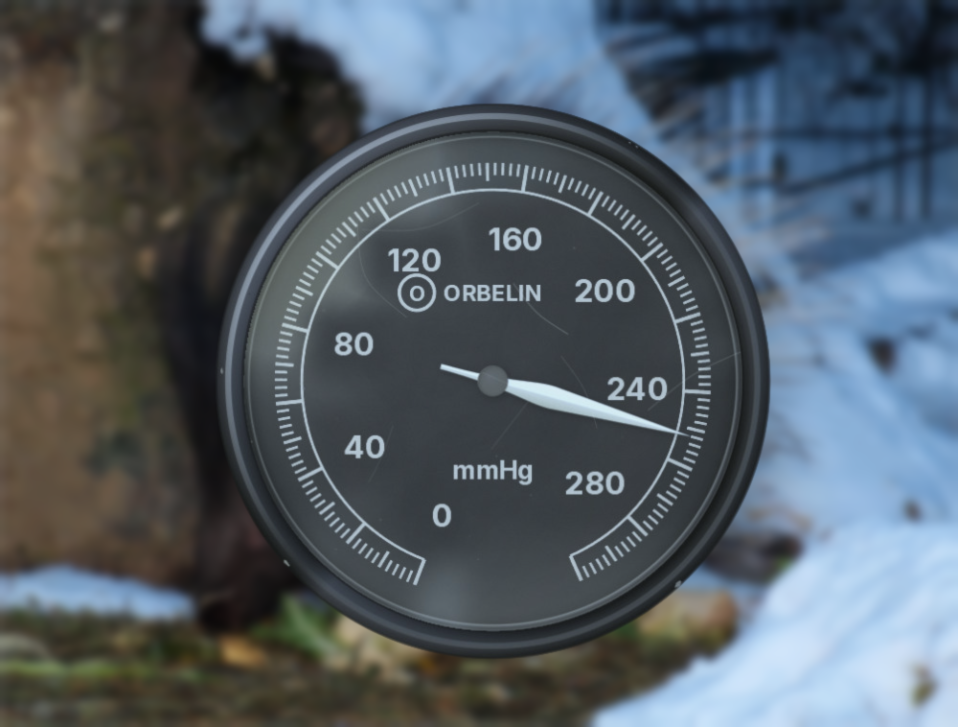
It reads mmHg 252
